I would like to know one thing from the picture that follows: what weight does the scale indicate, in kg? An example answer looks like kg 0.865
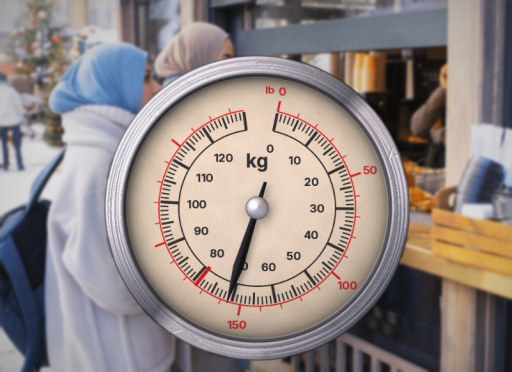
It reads kg 71
